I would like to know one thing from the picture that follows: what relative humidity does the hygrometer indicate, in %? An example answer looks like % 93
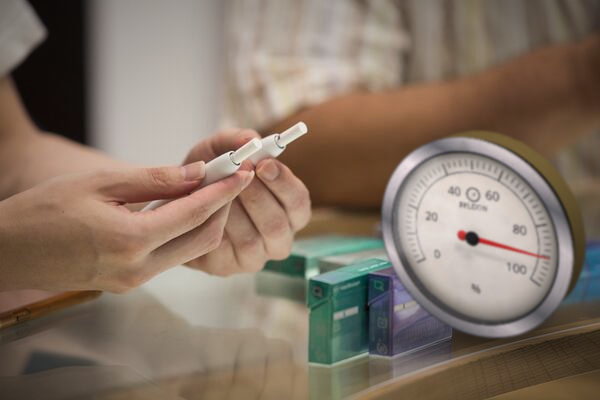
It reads % 90
